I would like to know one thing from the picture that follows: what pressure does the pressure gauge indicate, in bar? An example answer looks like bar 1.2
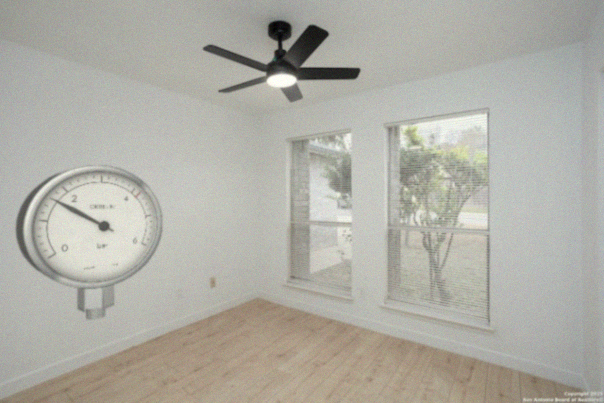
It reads bar 1.6
